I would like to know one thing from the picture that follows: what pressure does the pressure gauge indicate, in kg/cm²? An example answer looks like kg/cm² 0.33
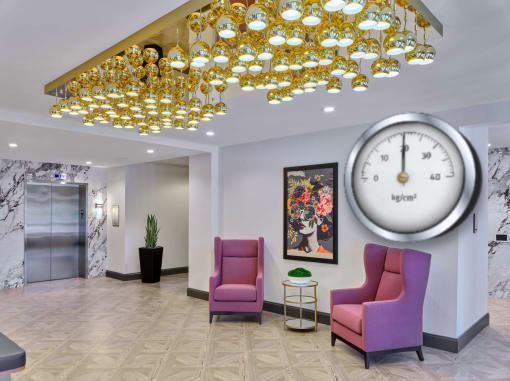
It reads kg/cm² 20
